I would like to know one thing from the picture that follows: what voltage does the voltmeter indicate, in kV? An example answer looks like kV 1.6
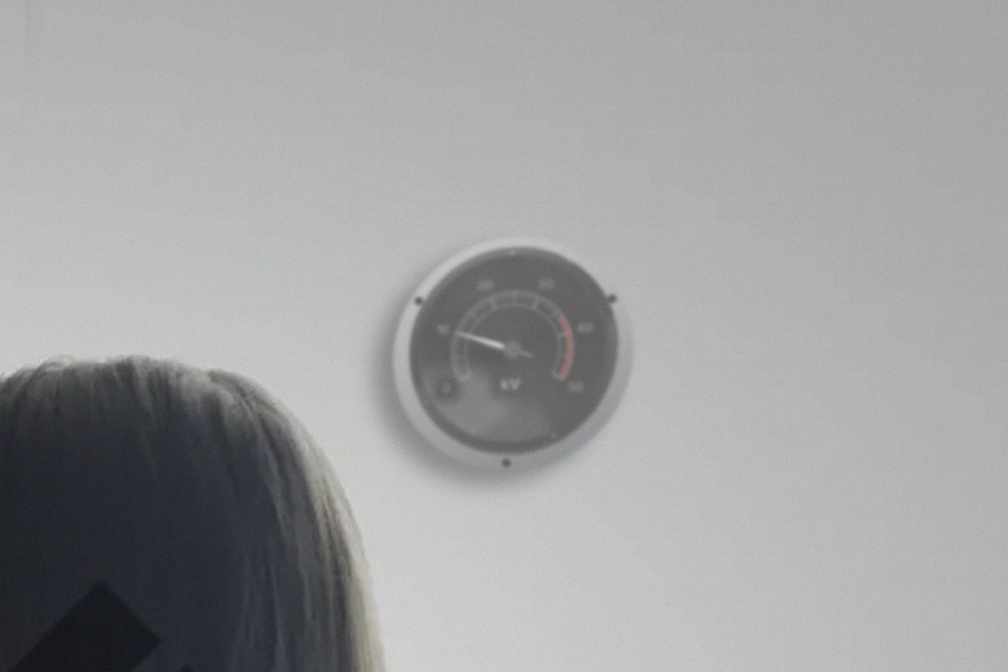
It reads kV 10
